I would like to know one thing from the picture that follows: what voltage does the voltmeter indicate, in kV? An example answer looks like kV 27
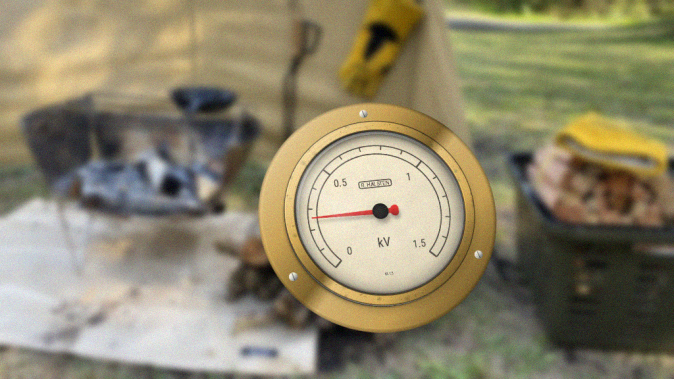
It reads kV 0.25
